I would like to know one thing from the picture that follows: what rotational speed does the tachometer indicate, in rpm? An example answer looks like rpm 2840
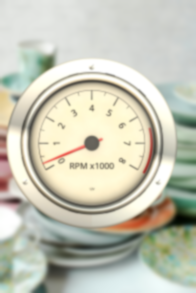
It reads rpm 250
